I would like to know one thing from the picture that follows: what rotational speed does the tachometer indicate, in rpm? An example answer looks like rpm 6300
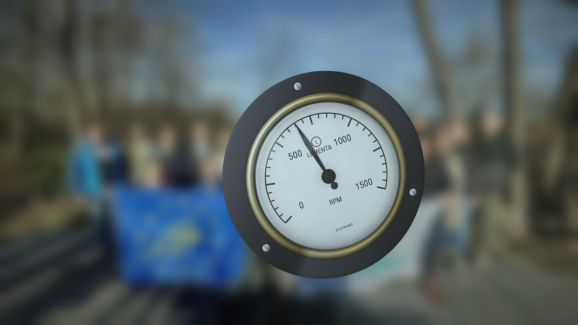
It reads rpm 650
